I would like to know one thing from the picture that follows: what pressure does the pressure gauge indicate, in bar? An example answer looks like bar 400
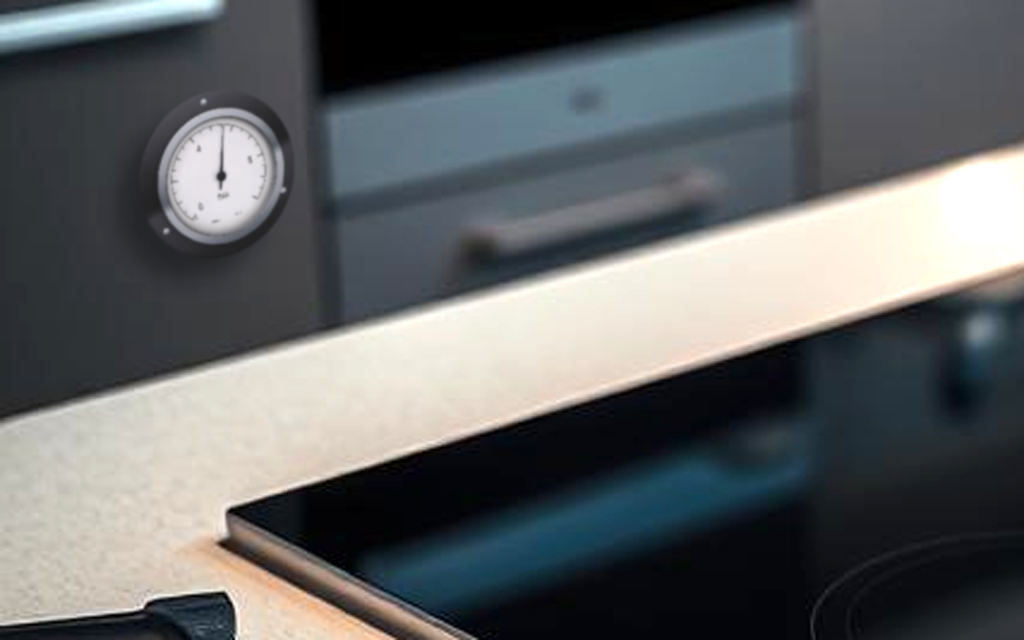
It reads bar 5.5
